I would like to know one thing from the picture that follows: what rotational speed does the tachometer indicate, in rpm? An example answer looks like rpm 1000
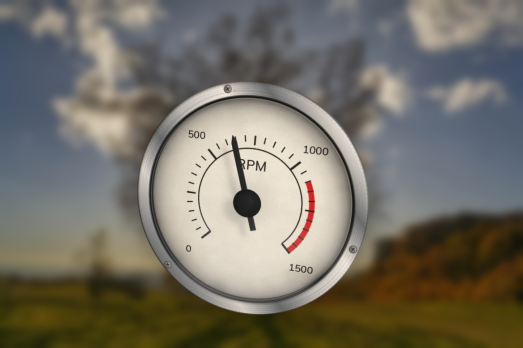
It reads rpm 650
